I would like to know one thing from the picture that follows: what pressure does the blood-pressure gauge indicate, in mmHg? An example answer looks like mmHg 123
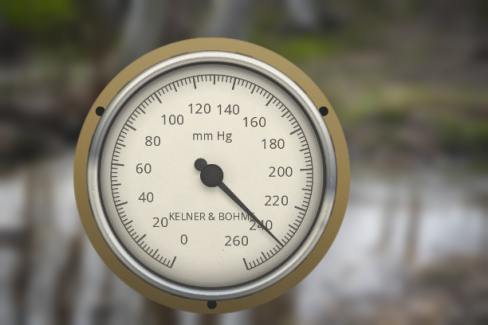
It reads mmHg 240
